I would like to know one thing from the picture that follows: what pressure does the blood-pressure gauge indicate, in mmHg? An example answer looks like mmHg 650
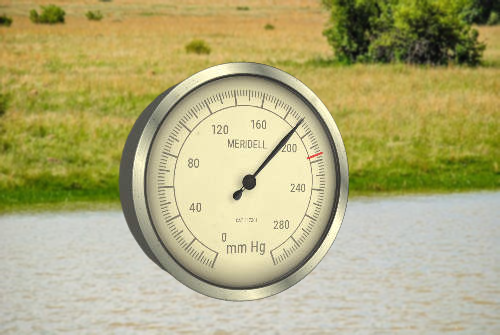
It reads mmHg 190
